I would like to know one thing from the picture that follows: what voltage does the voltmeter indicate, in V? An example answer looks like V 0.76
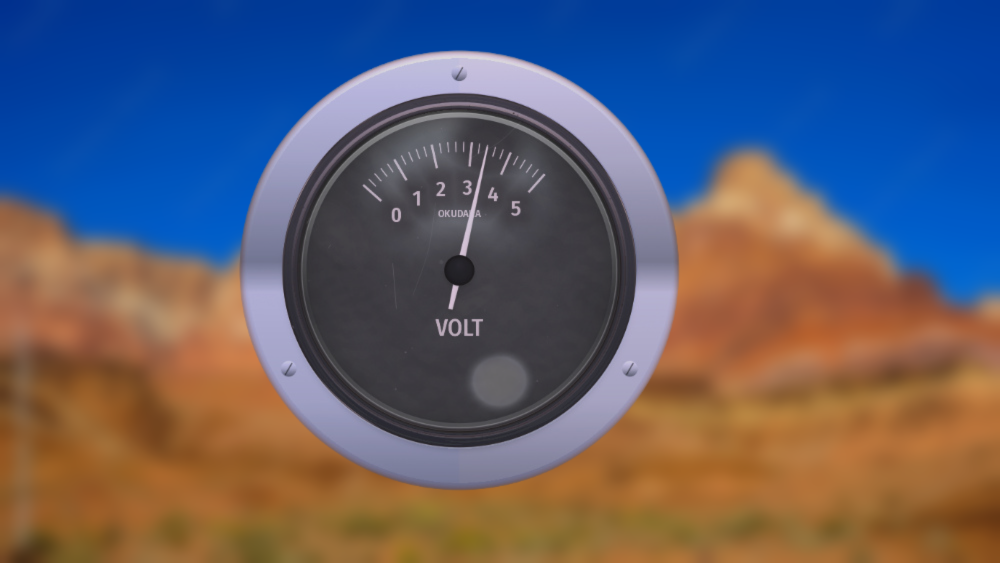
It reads V 3.4
